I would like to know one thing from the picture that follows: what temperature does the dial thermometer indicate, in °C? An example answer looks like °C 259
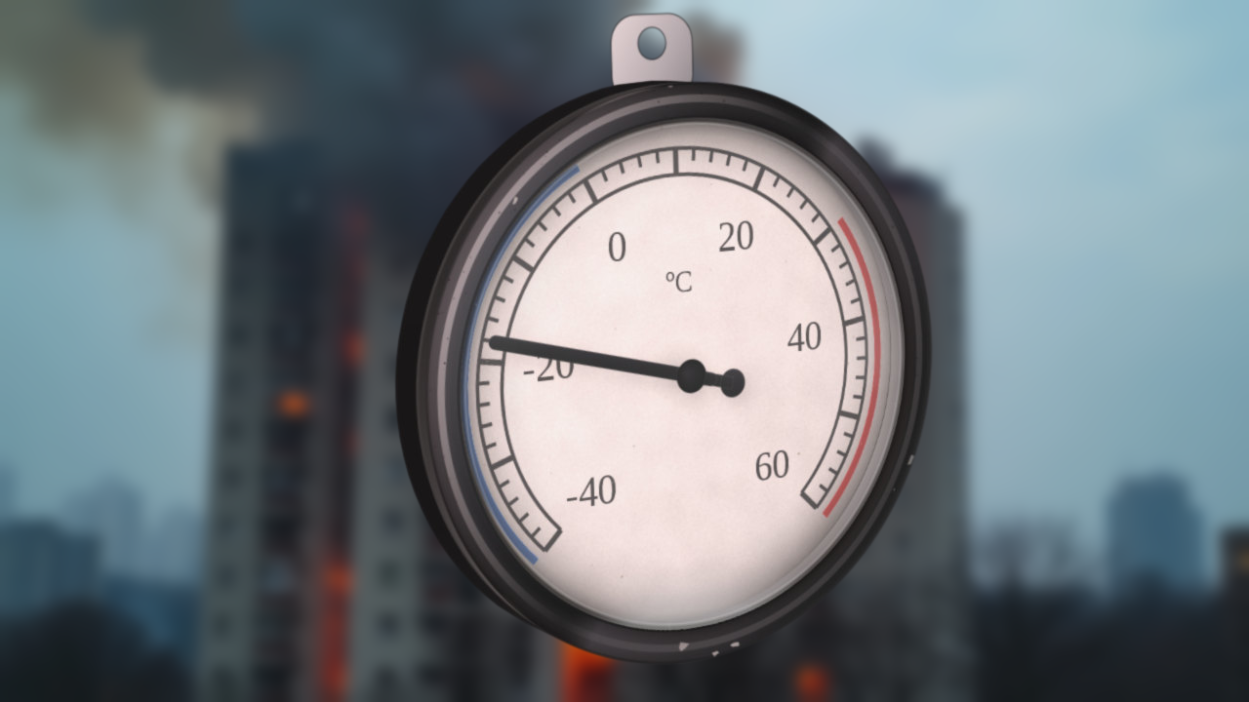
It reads °C -18
